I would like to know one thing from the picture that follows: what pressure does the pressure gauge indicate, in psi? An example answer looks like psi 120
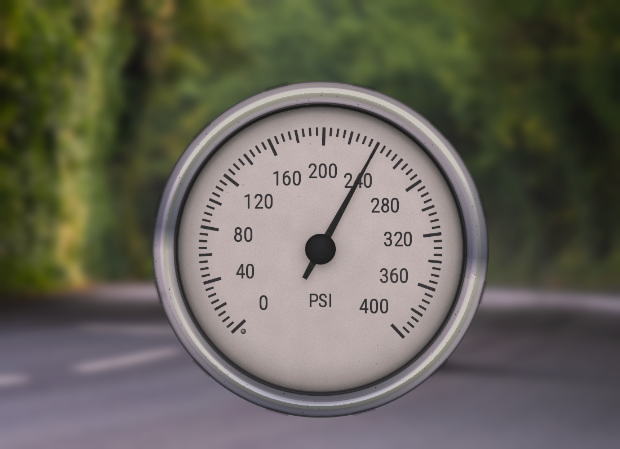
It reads psi 240
